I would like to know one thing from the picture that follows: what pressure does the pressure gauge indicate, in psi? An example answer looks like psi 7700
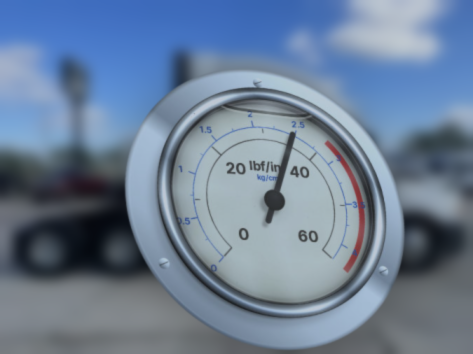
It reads psi 35
